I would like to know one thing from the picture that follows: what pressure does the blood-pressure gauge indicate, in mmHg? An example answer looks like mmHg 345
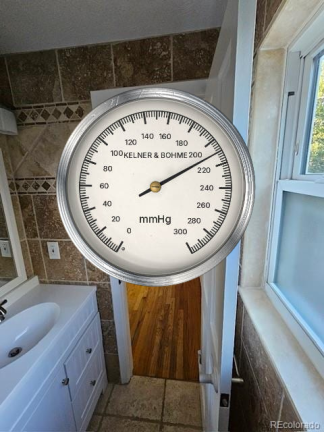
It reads mmHg 210
